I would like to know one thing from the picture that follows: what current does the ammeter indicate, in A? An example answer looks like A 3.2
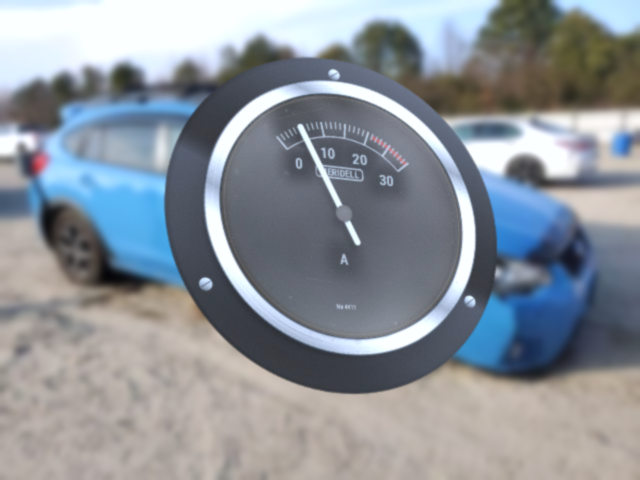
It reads A 5
